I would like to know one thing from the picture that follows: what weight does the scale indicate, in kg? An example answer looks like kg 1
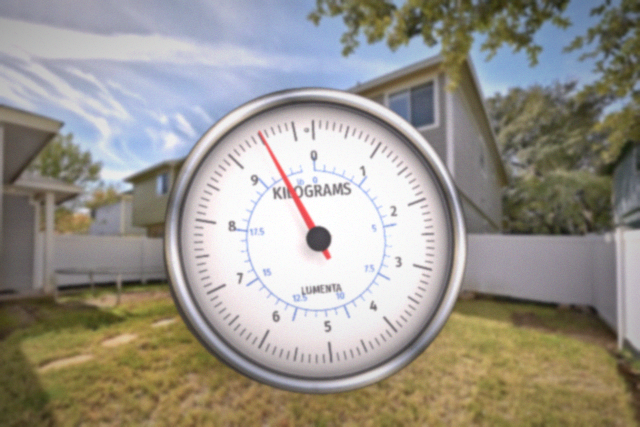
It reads kg 9.5
